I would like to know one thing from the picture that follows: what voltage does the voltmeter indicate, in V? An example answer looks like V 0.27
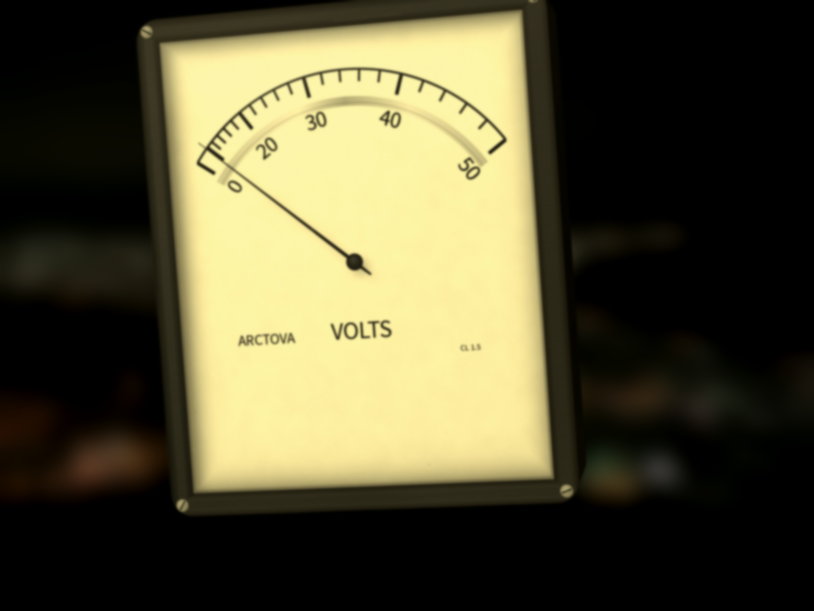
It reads V 10
